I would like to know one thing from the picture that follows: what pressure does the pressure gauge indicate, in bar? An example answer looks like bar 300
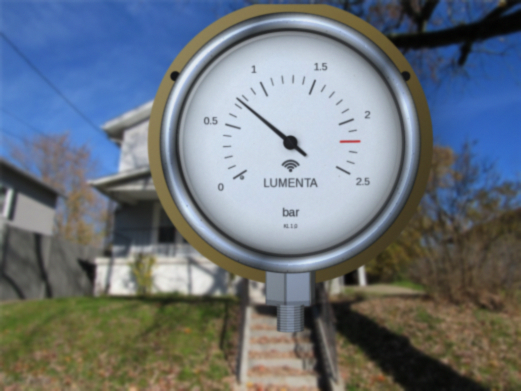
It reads bar 0.75
